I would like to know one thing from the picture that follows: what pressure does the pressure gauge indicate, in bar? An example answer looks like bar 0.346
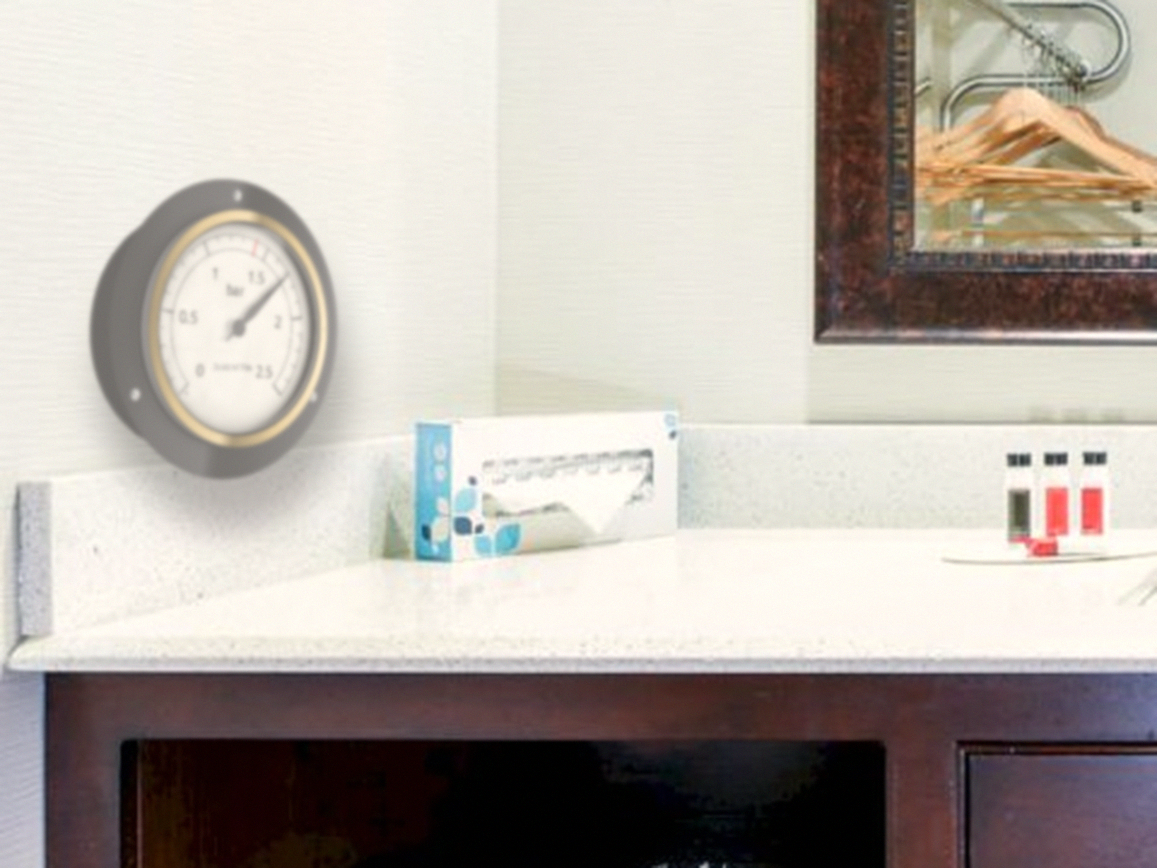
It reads bar 1.7
